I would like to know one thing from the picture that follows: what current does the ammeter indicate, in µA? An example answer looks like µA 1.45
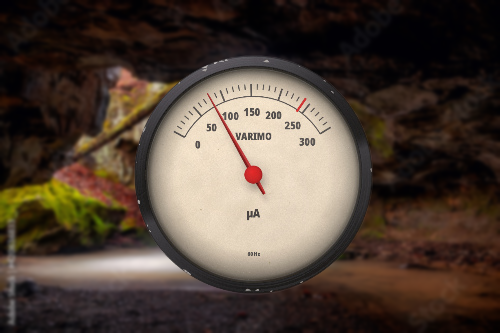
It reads µA 80
